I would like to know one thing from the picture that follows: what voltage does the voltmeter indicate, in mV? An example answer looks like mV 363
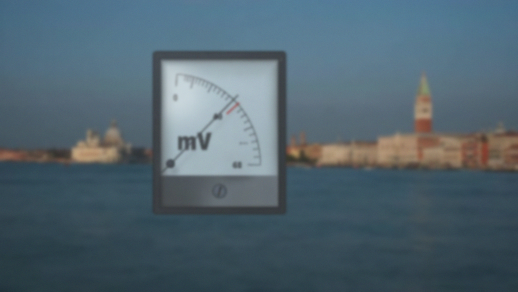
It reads mV 40
